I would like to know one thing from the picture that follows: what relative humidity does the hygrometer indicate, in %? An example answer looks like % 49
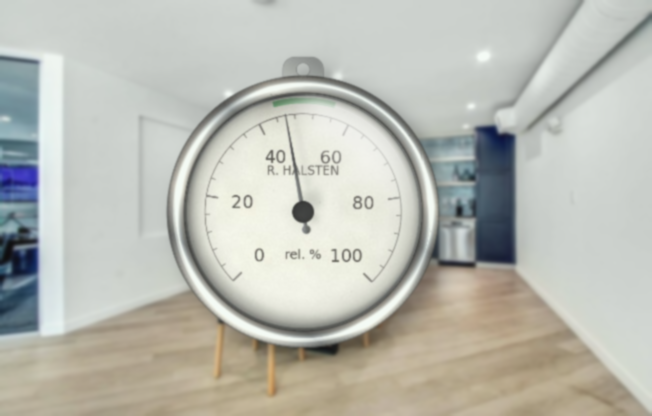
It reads % 46
